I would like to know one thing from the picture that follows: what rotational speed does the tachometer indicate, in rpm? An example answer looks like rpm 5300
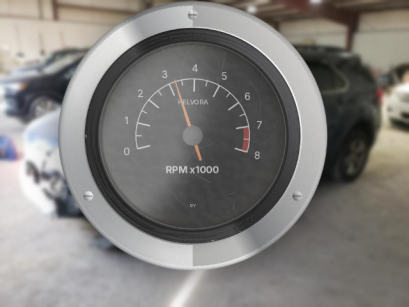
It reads rpm 3250
